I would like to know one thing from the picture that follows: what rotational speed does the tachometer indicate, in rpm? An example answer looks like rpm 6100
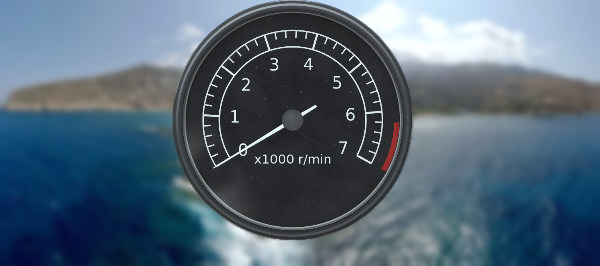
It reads rpm 0
